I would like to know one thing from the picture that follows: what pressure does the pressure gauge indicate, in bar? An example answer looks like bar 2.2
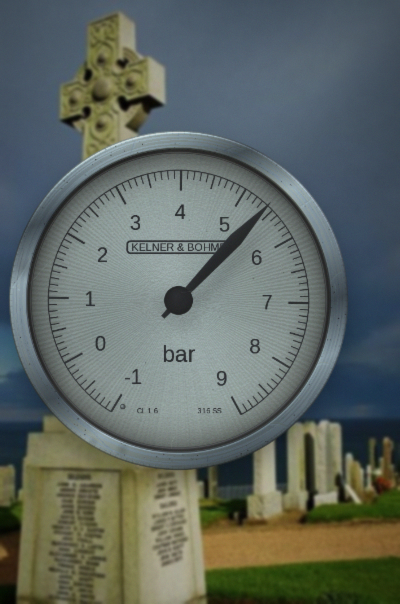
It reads bar 5.4
